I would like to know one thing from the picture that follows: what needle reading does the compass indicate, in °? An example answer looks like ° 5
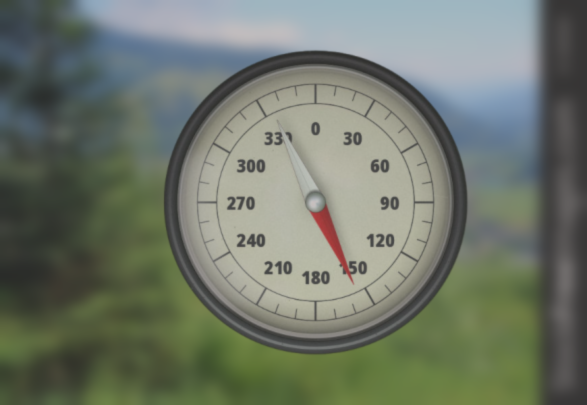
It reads ° 155
